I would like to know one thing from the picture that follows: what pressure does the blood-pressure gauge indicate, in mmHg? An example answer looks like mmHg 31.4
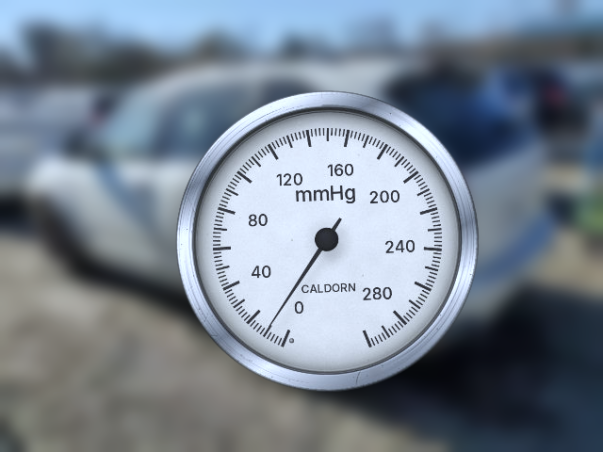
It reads mmHg 10
